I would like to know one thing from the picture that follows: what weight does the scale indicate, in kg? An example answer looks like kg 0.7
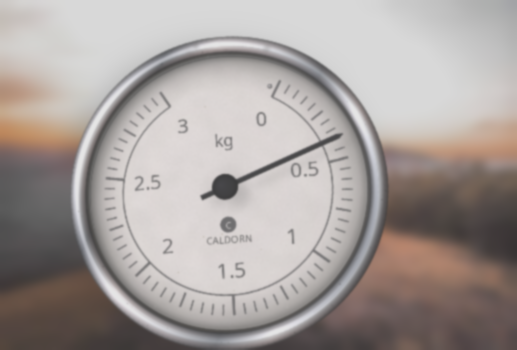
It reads kg 0.4
